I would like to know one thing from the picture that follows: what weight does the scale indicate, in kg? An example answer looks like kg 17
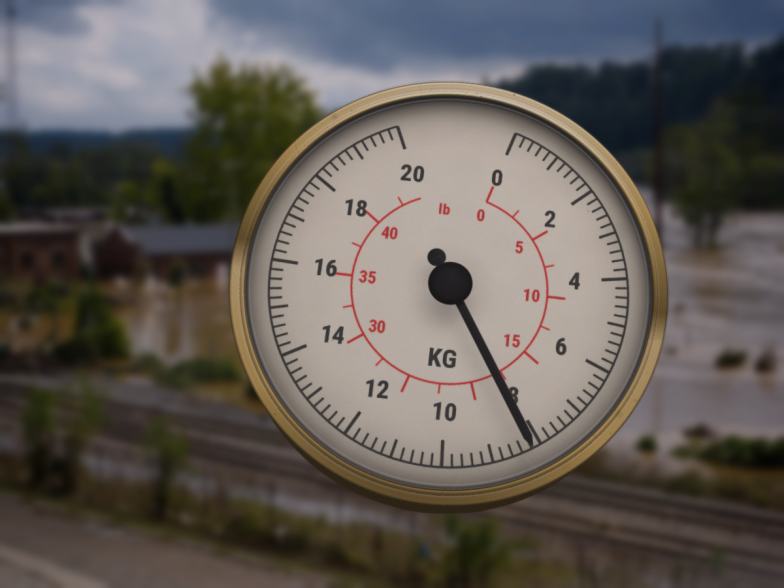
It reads kg 8.2
